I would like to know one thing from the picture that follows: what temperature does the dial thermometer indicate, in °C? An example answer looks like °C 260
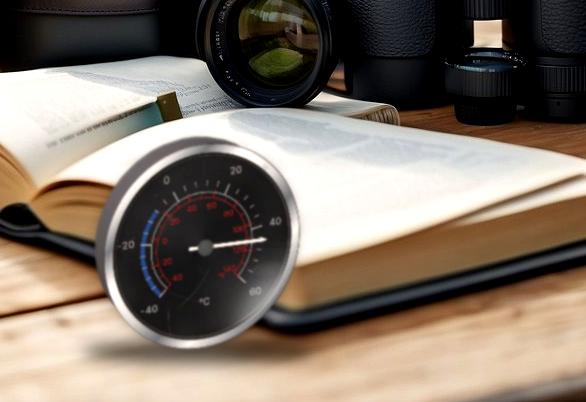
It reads °C 44
